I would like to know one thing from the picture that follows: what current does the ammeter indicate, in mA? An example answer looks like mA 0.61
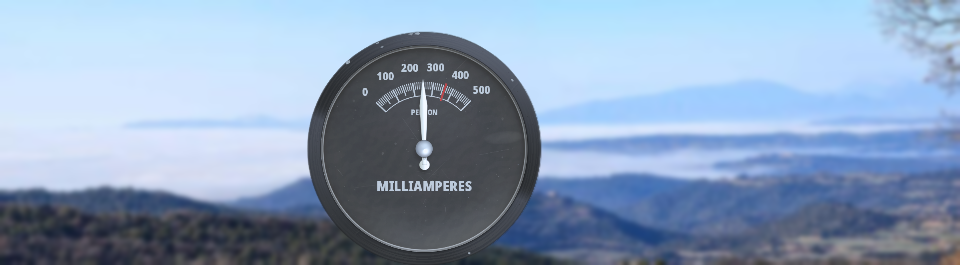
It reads mA 250
